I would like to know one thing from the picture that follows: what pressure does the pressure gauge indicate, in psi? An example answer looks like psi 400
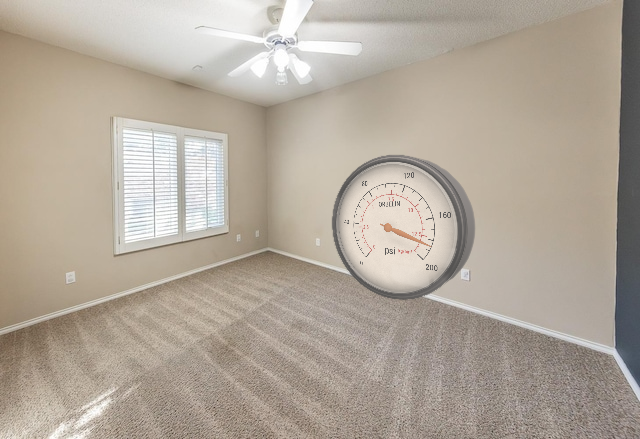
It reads psi 185
